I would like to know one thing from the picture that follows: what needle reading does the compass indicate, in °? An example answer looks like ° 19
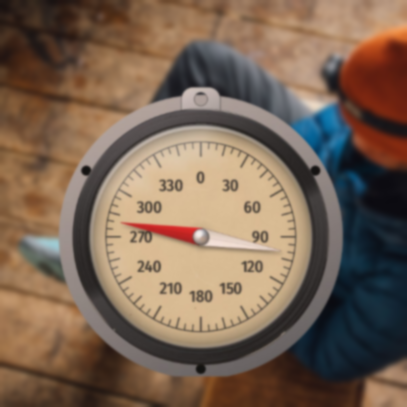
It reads ° 280
